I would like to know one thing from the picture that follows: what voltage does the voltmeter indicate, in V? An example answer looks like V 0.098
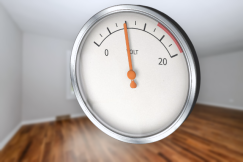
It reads V 8
